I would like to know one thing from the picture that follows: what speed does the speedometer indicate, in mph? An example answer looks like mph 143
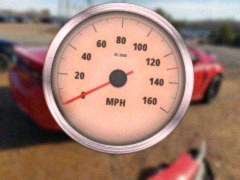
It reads mph 0
